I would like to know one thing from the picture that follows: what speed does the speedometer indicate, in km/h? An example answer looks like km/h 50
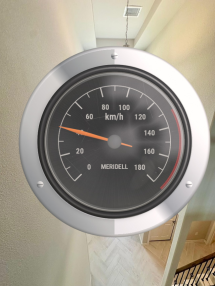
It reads km/h 40
